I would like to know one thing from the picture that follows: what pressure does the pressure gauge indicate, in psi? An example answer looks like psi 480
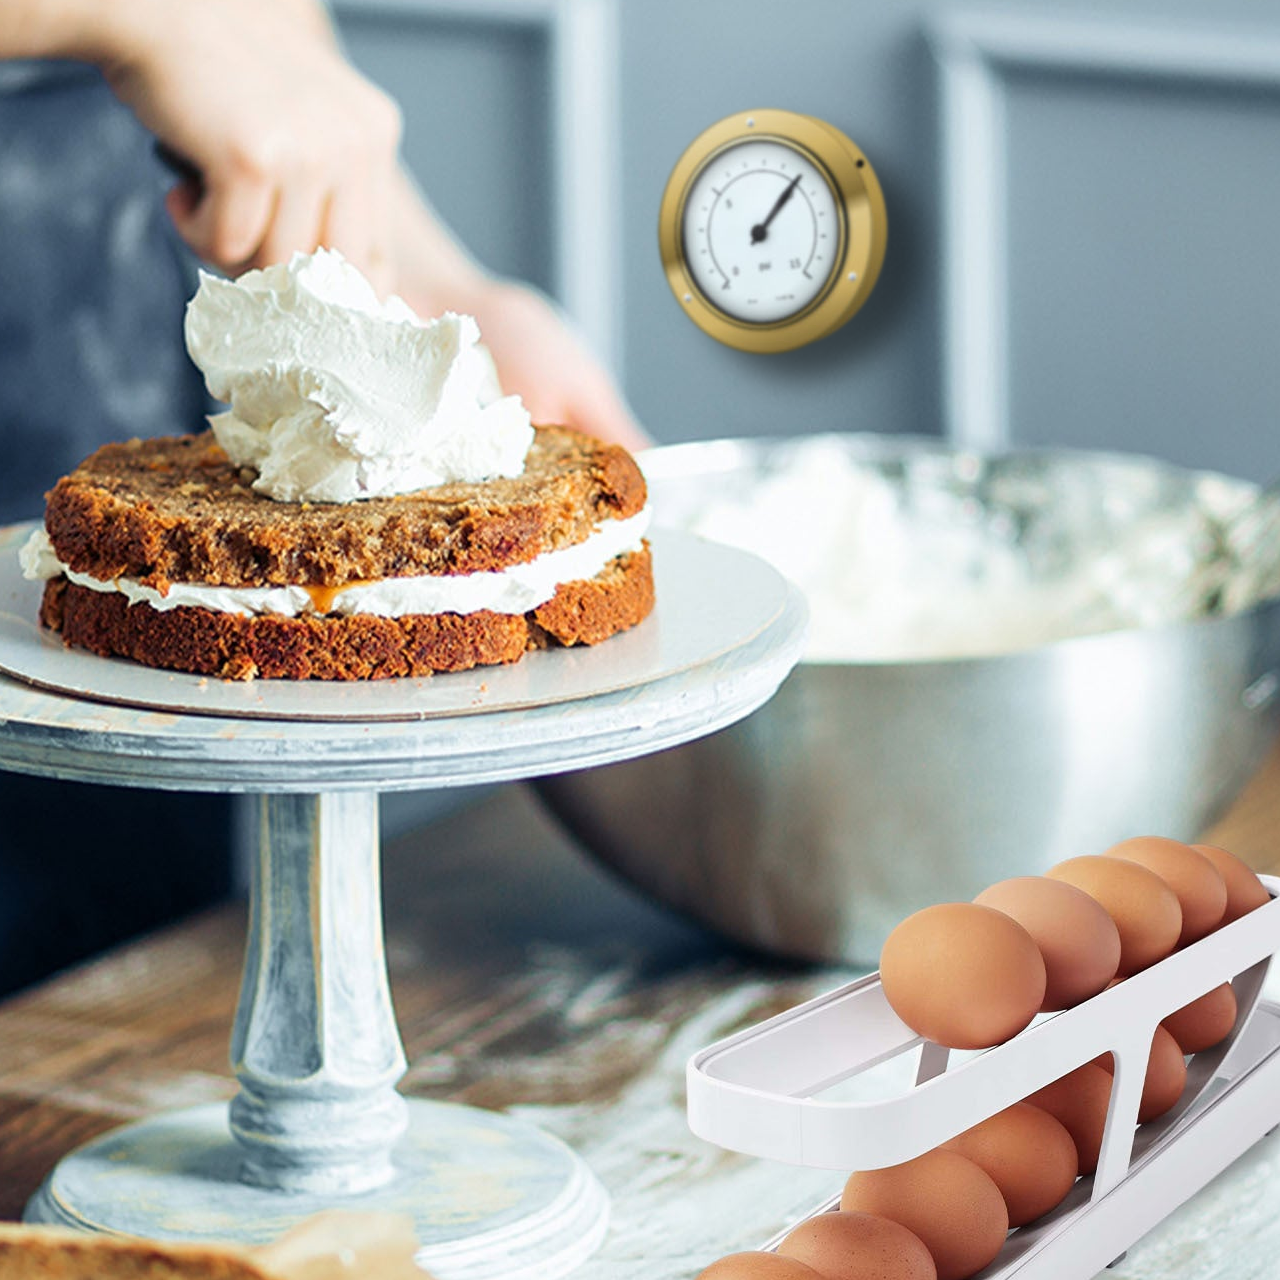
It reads psi 10
